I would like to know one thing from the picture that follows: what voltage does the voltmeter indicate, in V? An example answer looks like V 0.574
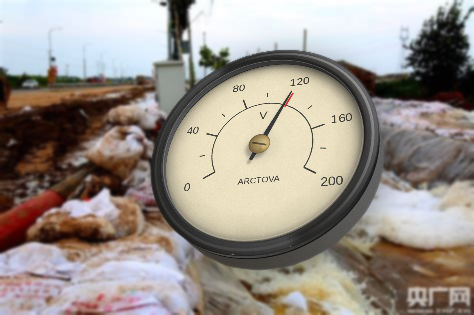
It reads V 120
